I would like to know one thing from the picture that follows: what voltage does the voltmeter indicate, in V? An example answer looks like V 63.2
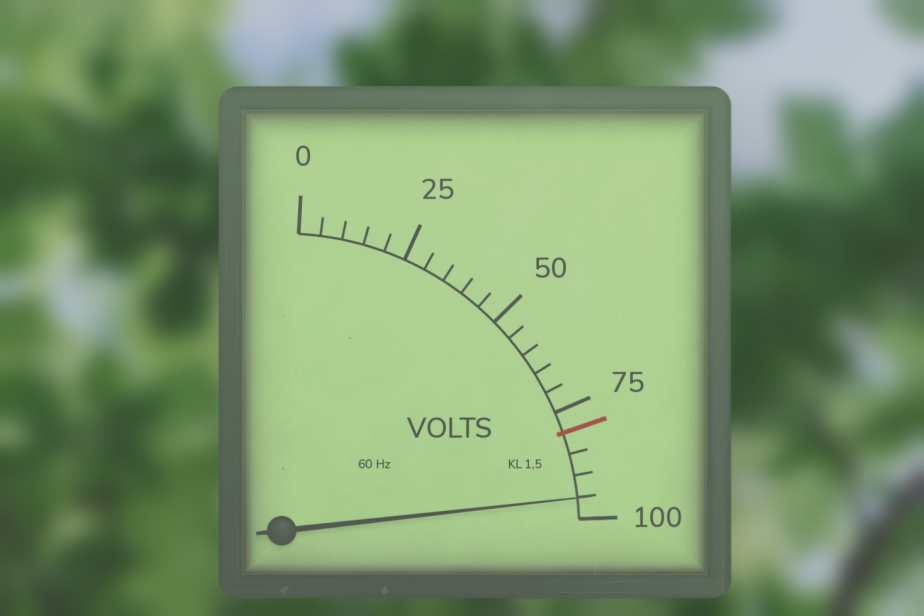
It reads V 95
